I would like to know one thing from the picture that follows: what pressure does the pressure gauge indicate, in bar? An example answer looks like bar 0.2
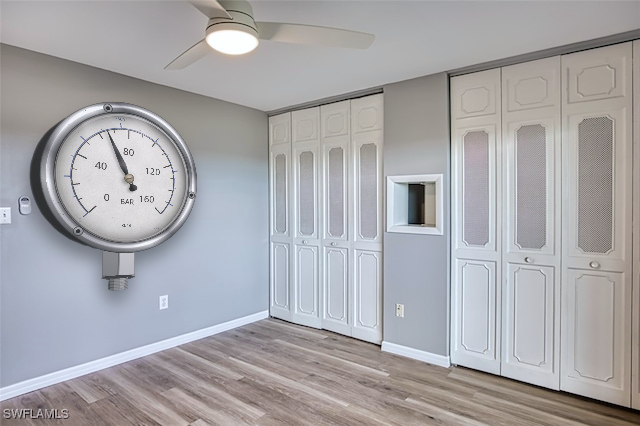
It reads bar 65
